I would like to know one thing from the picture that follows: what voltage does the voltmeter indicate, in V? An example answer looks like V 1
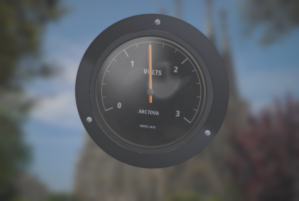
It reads V 1.4
